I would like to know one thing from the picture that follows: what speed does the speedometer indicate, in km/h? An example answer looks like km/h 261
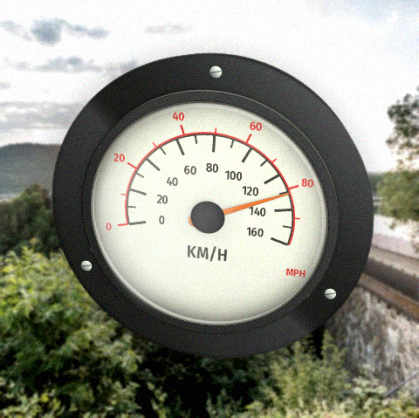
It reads km/h 130
